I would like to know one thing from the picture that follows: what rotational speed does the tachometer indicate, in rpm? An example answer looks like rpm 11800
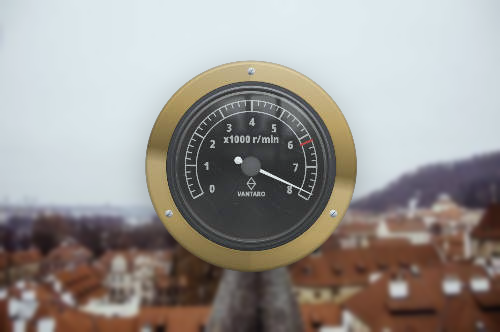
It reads rpm 7800
